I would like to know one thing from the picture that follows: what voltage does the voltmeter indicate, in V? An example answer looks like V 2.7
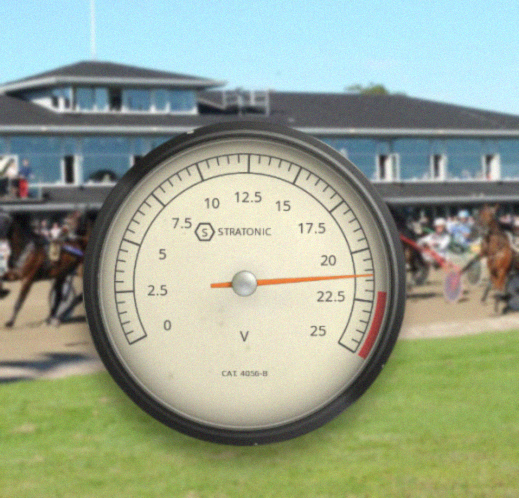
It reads V 21.25
